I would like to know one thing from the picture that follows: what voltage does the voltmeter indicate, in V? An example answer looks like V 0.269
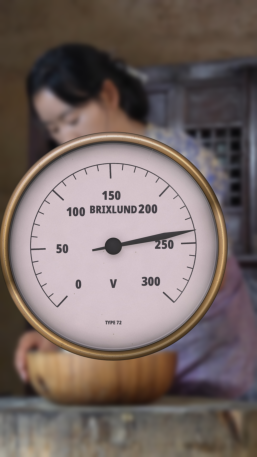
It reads V 240
